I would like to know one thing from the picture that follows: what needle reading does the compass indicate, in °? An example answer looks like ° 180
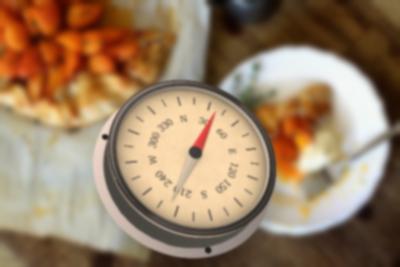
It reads ° 37.5
